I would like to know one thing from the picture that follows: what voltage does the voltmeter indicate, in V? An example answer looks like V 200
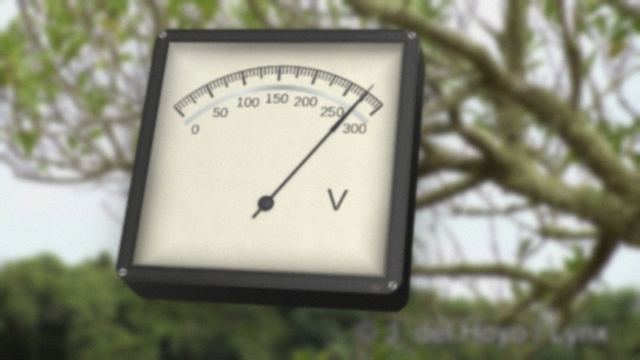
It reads V 275
